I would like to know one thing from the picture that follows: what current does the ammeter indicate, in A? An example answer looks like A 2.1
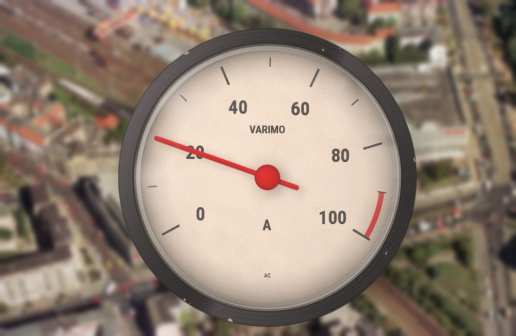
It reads A 20
